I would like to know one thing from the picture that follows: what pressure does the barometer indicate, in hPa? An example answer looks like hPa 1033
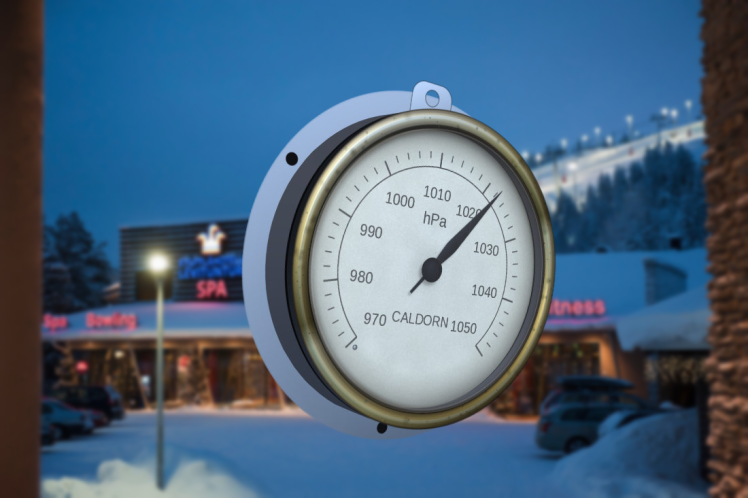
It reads hPa 1022
